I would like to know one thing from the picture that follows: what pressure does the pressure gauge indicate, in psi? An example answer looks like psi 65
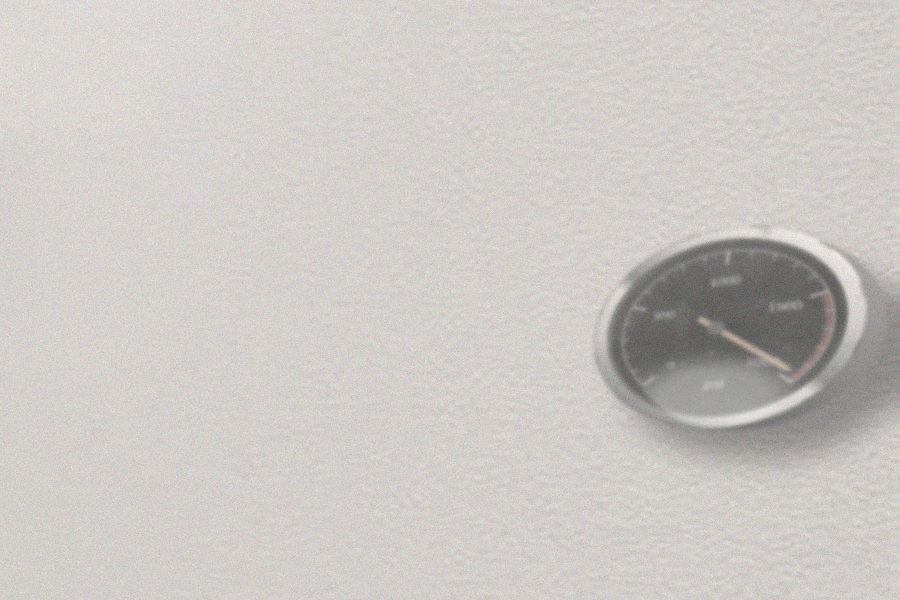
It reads psi 1950
